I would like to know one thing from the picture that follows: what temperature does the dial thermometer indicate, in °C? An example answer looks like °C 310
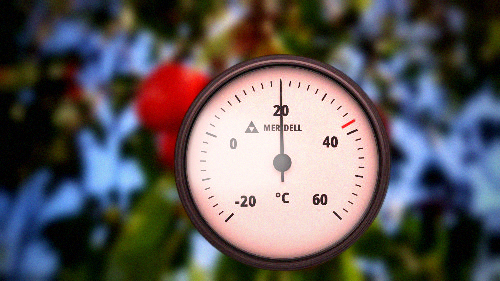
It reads °C 20
